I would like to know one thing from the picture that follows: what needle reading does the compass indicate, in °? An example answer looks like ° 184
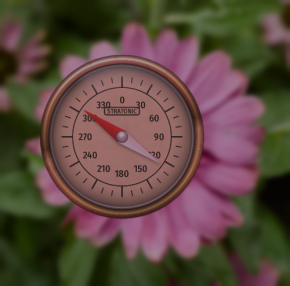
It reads ° 305
